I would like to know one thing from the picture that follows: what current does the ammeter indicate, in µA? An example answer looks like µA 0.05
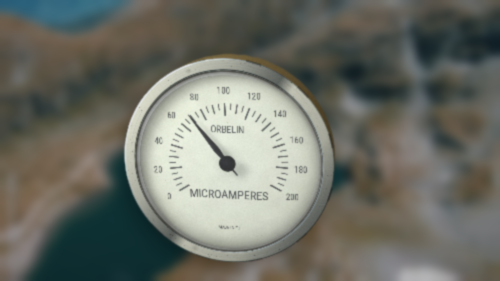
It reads µA 70
